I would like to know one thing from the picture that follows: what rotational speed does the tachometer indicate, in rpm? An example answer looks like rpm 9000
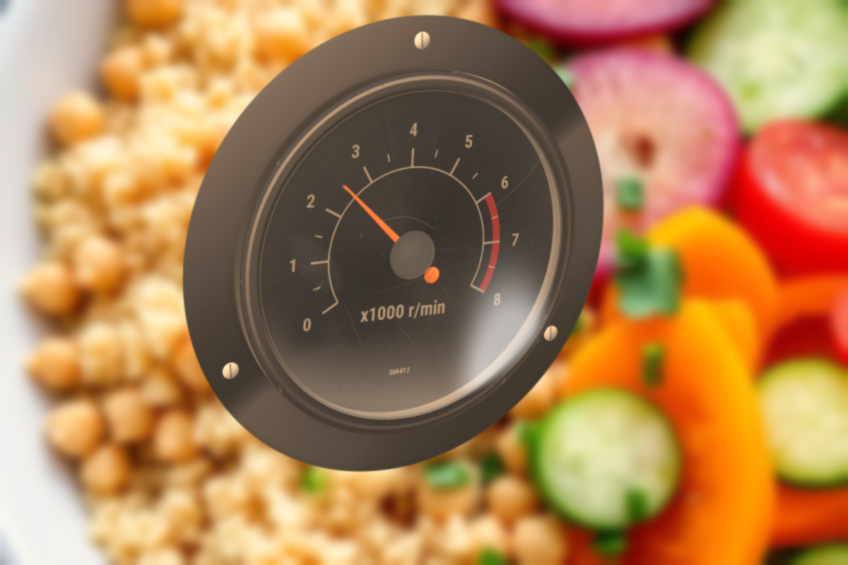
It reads rpm 2500
